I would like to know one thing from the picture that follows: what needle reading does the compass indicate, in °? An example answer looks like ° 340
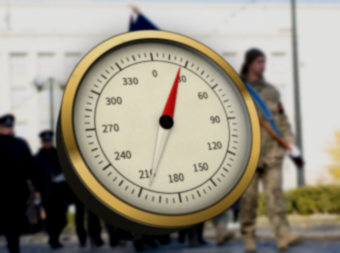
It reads ° 25
